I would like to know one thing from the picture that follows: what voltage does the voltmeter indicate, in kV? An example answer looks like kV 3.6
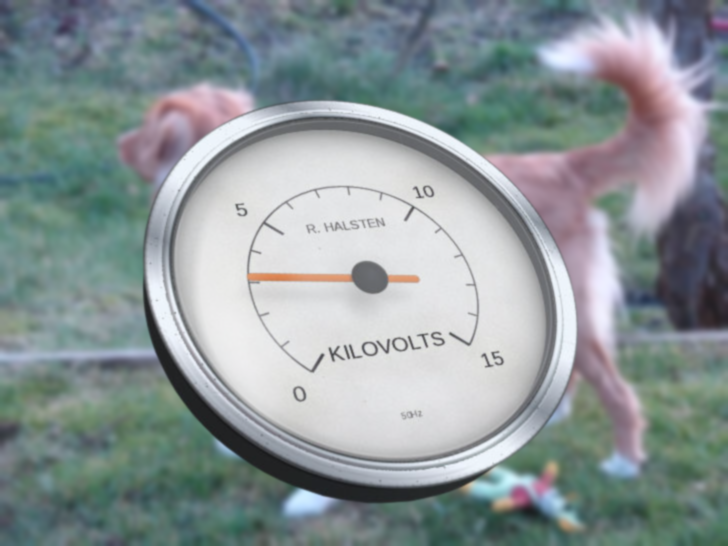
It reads kV 3
